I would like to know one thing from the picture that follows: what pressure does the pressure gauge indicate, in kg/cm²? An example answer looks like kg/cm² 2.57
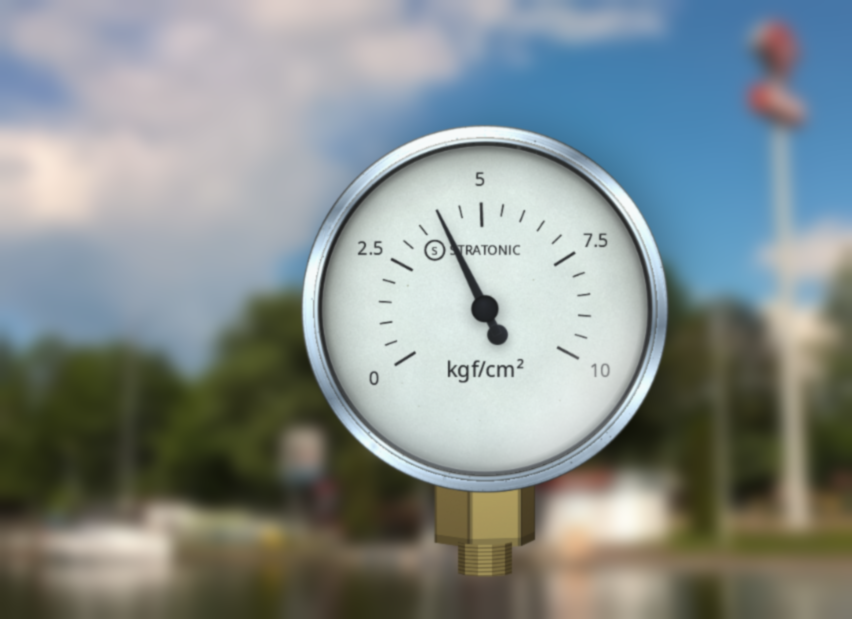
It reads kg/cm² 4
